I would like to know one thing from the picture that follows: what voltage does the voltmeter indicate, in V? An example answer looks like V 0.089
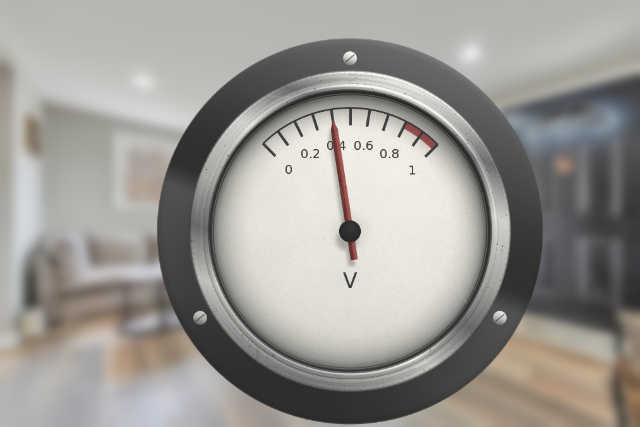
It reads V 0.4
